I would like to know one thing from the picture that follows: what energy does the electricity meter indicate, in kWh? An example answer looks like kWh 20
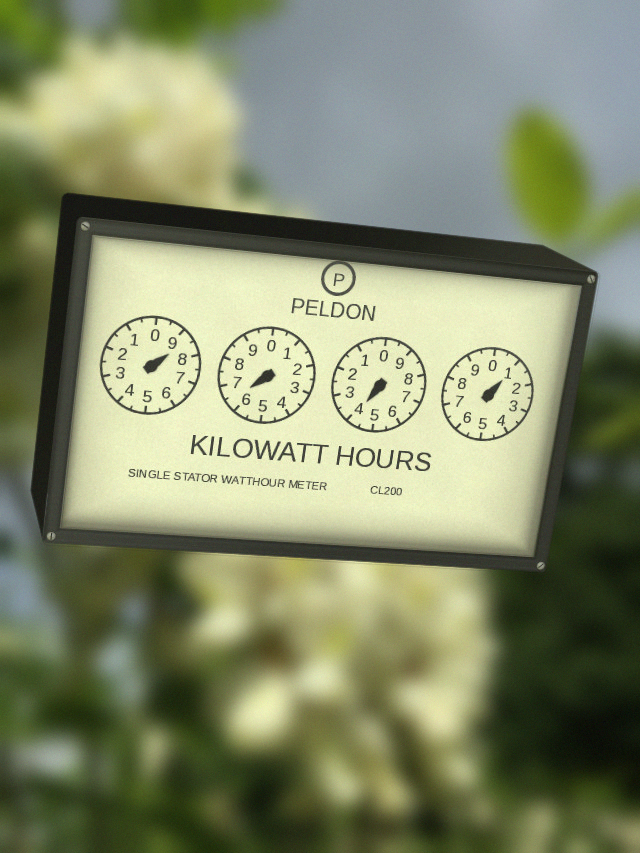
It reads kWh 8641
